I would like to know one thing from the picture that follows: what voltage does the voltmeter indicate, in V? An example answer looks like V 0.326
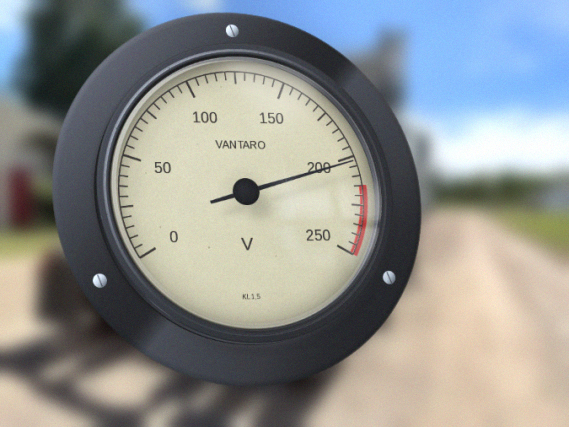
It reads V 202.5
